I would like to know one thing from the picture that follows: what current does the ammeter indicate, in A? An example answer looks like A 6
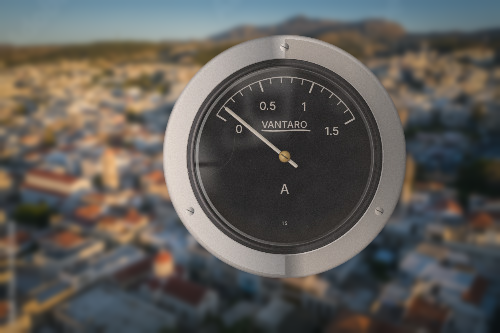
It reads A 0.1
